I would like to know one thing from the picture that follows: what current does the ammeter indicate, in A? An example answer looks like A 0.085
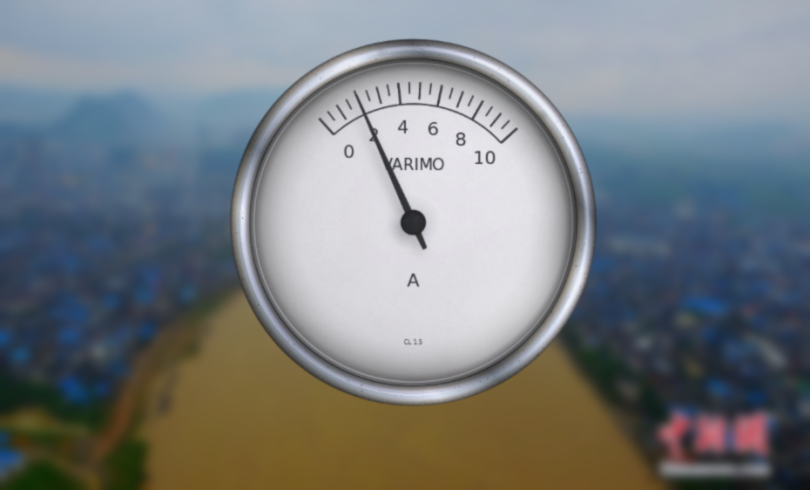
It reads A 2
